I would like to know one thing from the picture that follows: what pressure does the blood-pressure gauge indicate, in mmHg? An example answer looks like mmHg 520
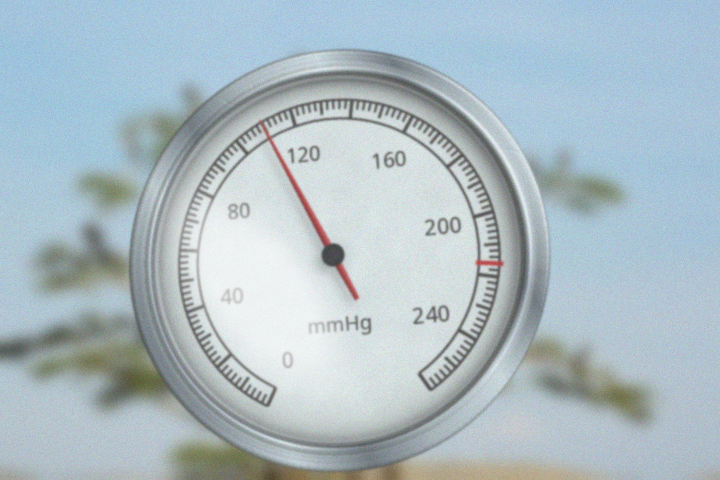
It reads mmHg 110
